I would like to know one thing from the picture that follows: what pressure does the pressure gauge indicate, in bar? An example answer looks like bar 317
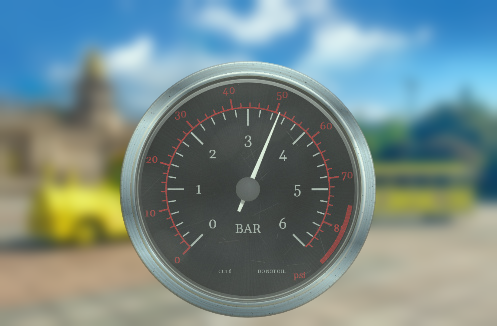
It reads bar 3.5
